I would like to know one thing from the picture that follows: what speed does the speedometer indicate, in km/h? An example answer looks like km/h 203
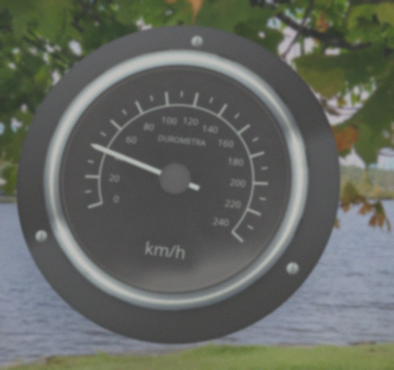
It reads km/h 40
